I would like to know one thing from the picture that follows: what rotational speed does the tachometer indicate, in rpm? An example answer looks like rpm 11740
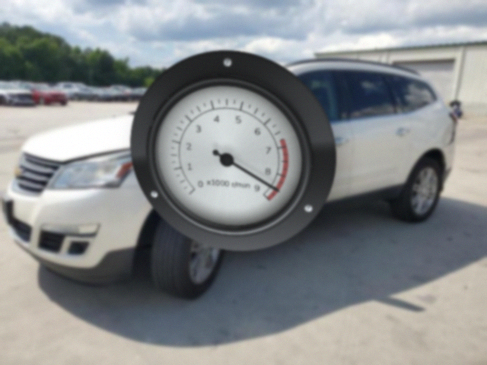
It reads rpm 8500
